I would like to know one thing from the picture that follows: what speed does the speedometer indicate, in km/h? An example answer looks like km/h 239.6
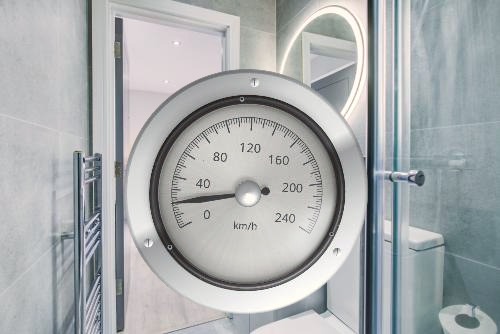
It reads km/h 20
